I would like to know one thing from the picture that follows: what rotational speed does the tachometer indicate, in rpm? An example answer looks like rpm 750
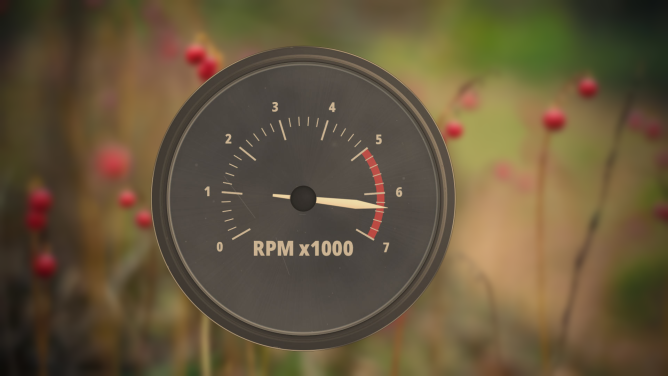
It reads rpm 6300
